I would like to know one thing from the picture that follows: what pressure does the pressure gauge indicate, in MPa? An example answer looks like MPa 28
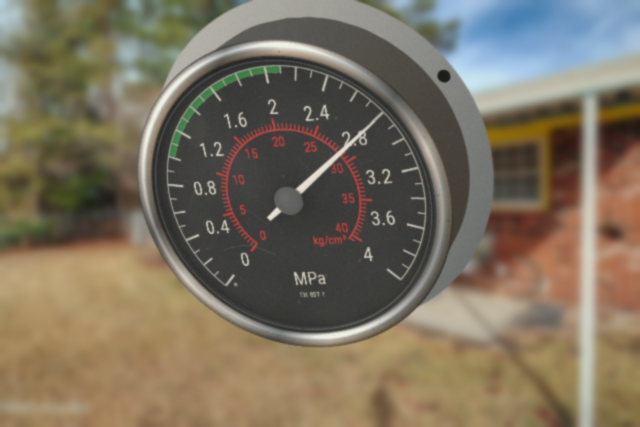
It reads MPa 2.8
